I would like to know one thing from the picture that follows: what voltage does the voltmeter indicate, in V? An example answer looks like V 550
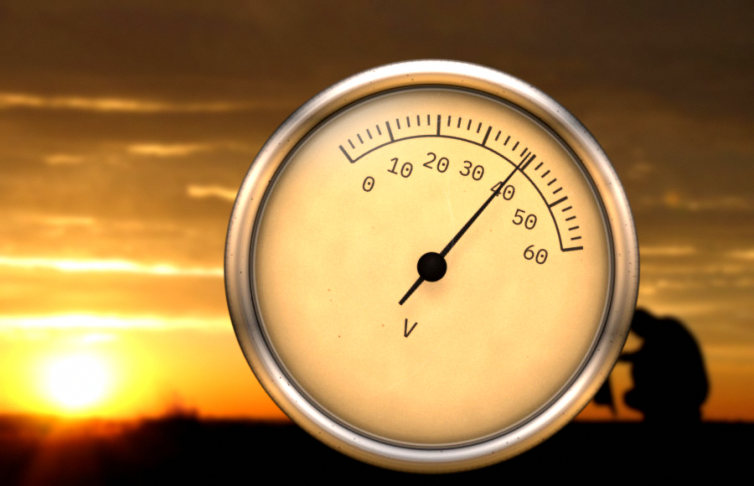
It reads V 39
